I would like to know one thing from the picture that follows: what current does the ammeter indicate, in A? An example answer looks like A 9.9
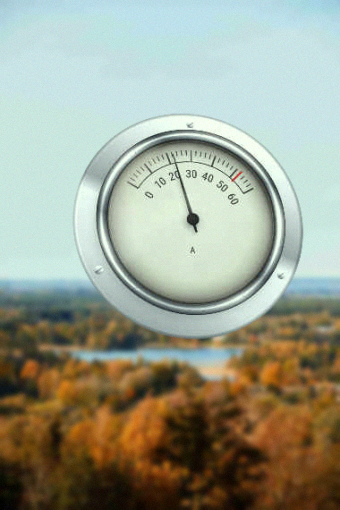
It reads A 22
